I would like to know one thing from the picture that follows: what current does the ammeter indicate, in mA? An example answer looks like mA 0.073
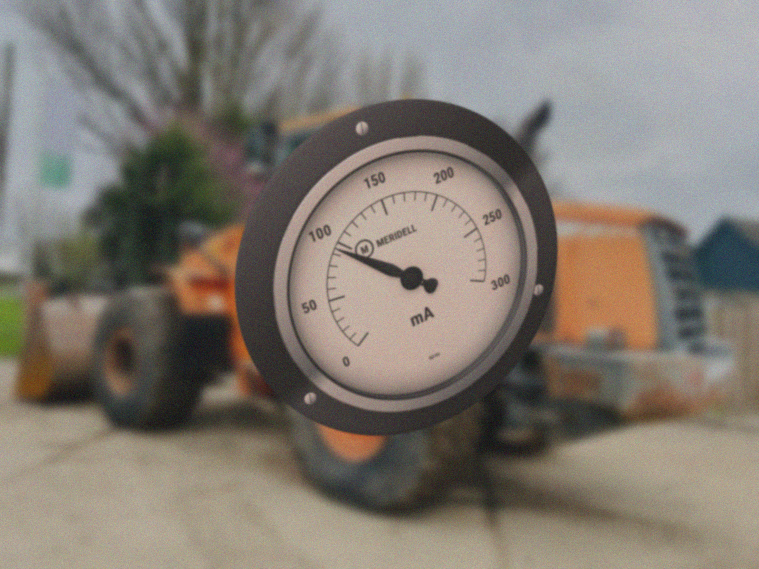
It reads mA 95
